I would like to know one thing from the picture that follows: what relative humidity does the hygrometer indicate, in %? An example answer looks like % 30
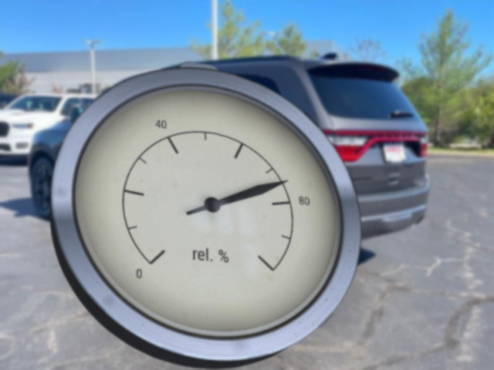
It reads % 75
